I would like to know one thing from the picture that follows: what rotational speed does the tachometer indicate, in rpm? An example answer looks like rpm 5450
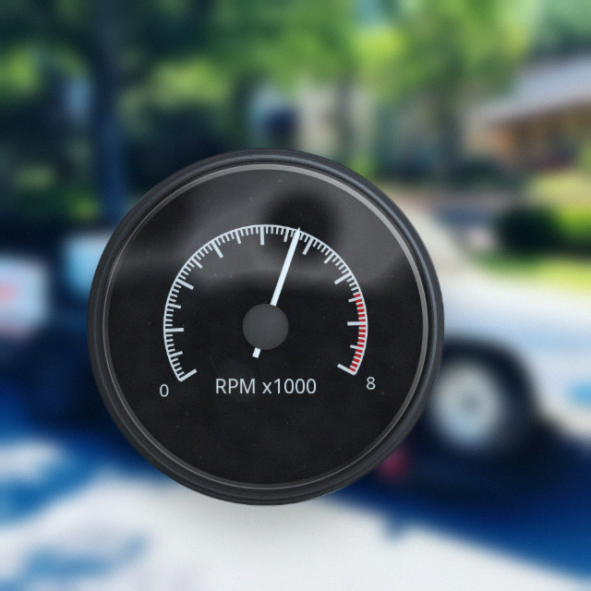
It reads rpm 4700
